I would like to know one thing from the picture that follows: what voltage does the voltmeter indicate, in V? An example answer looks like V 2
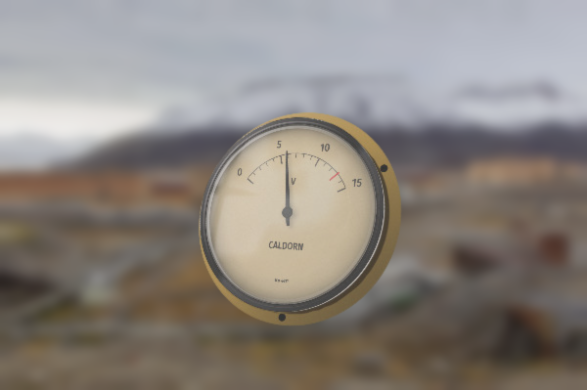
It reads V 6
